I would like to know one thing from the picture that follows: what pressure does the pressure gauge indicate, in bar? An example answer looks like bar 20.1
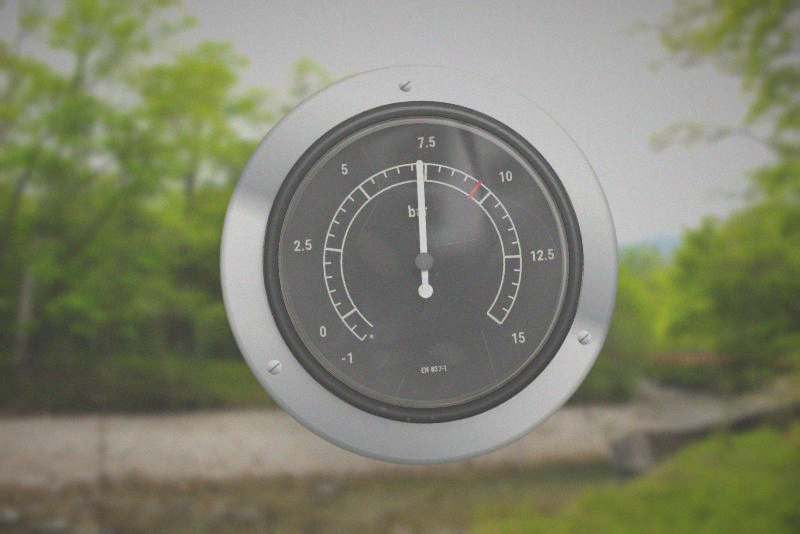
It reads bar 7.25
